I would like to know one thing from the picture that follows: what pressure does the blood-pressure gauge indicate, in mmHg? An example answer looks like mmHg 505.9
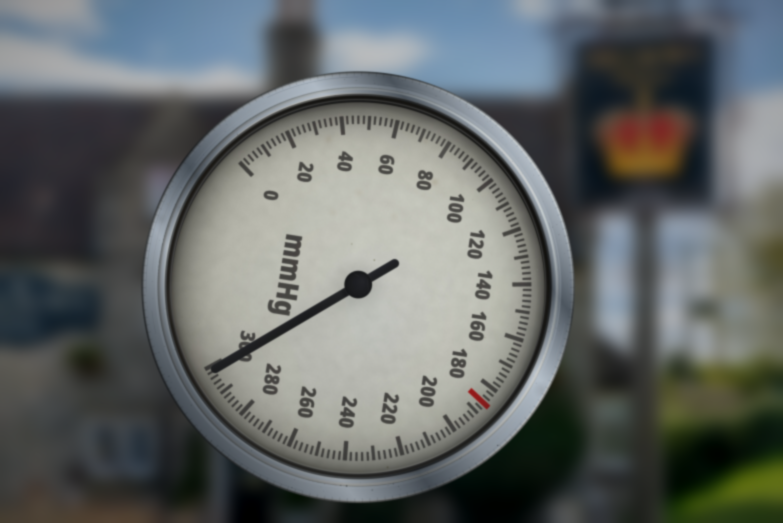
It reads mmHg 298
